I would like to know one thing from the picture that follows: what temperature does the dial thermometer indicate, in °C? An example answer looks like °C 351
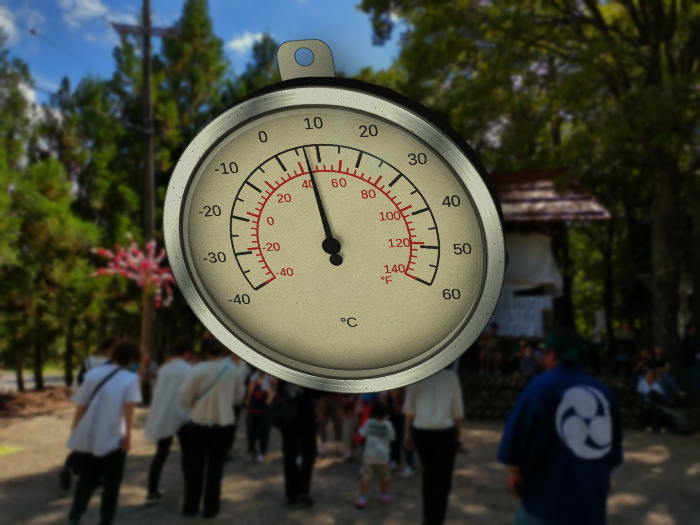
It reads °C 7.5
